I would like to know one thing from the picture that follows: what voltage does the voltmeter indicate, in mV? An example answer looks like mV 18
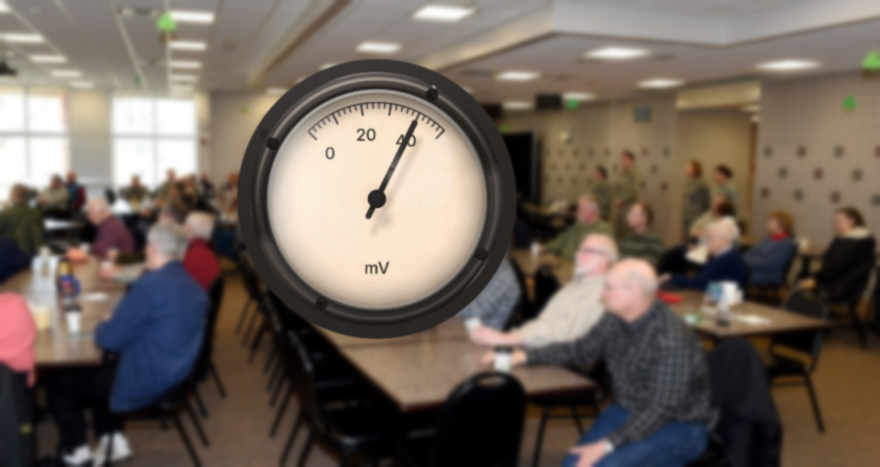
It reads mV 40
